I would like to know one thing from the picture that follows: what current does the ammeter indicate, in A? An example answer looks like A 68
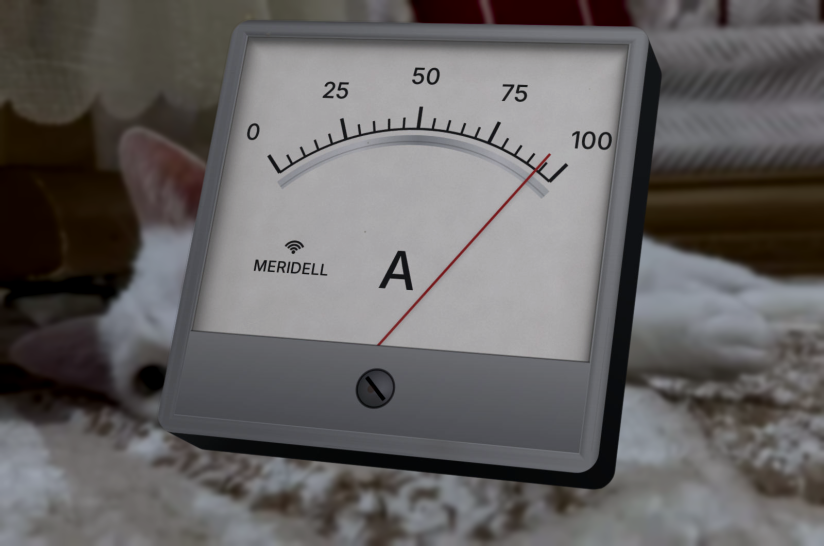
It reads A 95
